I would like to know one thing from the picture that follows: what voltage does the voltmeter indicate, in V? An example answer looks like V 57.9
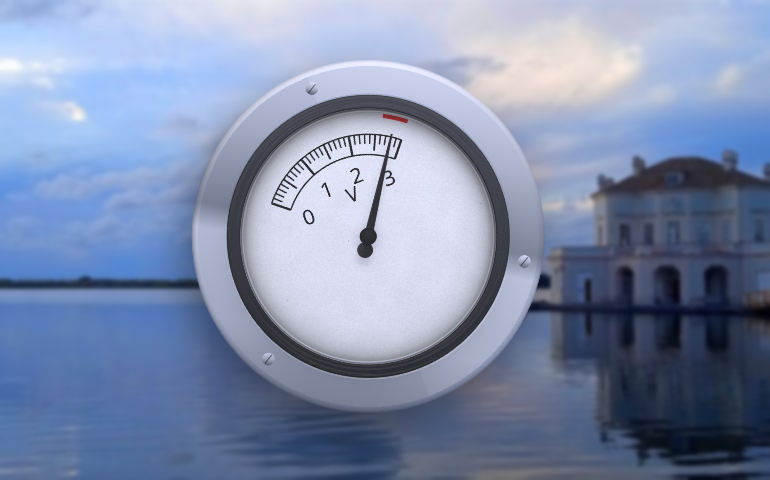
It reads V 2.8
